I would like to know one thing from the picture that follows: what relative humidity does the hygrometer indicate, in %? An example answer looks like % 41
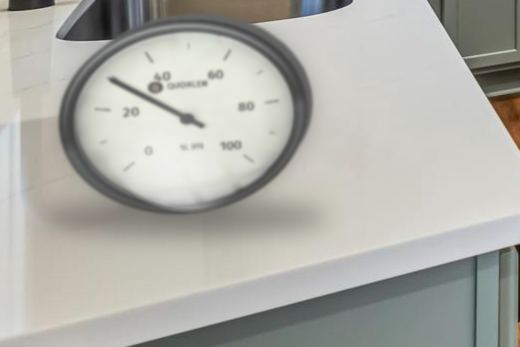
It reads % 30
